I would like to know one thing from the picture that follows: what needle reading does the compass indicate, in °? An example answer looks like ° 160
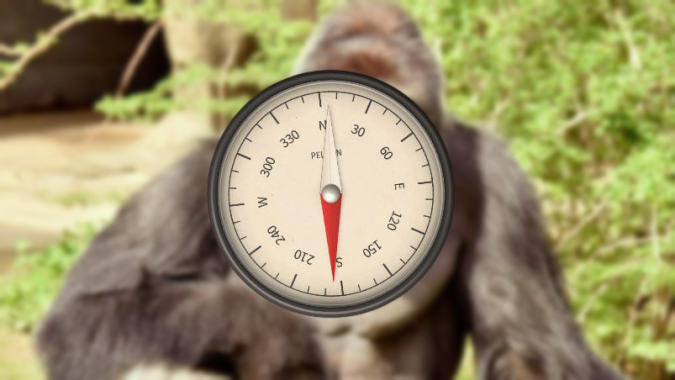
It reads ° 185
